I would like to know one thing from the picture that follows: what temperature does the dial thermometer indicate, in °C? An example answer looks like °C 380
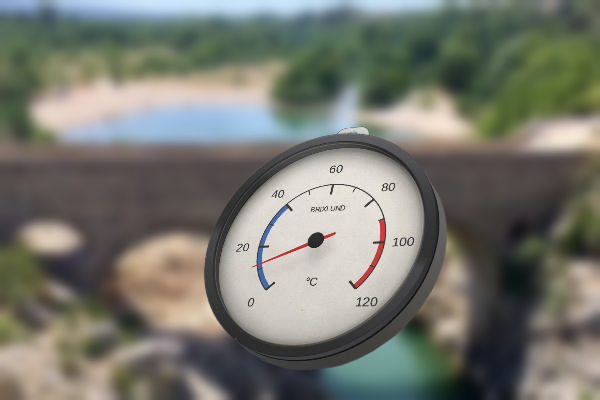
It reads °C 10
